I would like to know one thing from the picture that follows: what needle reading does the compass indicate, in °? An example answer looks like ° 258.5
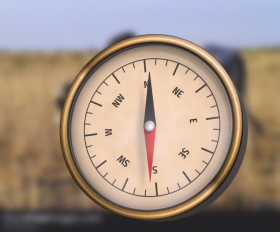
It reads ° 185
